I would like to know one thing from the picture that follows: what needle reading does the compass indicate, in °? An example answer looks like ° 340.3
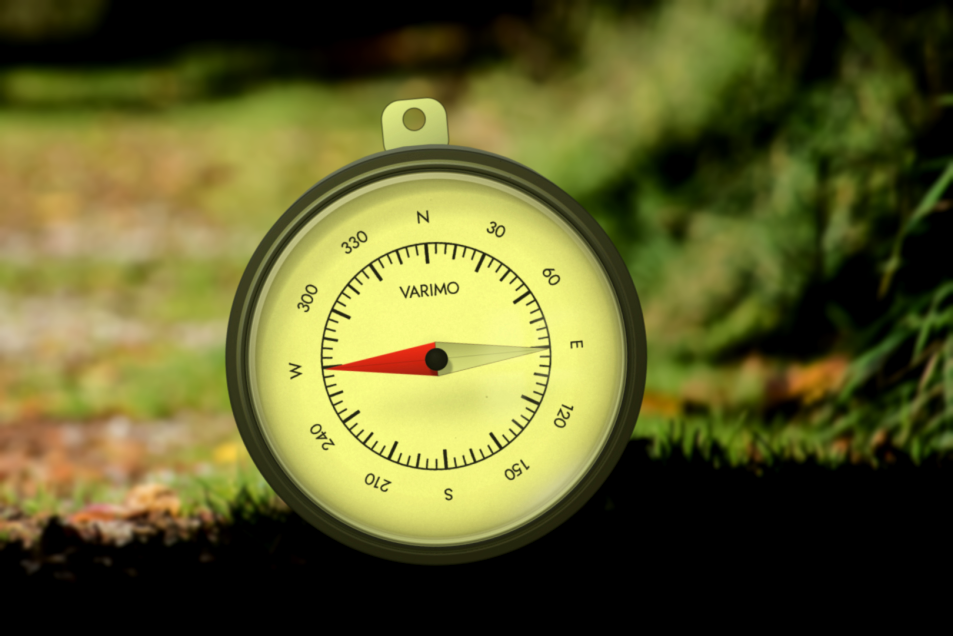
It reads ° 270
